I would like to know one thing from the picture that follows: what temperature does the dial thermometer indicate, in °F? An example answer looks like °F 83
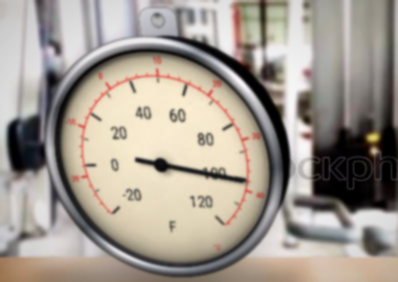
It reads °F 100
